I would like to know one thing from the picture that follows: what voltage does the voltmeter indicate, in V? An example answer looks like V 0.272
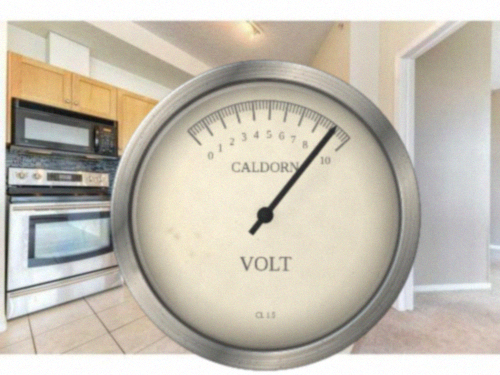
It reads V 9
